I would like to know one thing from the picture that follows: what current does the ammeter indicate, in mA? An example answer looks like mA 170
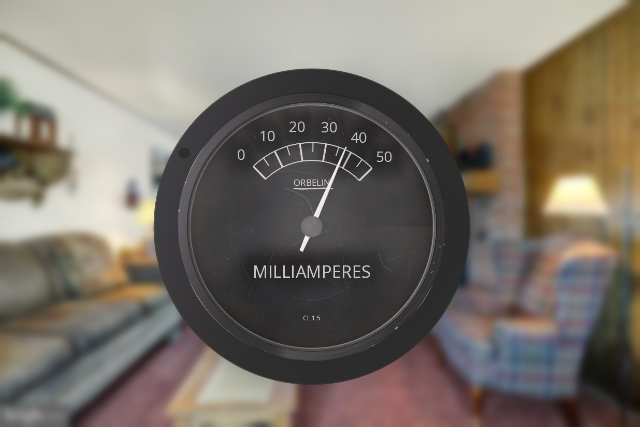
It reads mA 37.5
